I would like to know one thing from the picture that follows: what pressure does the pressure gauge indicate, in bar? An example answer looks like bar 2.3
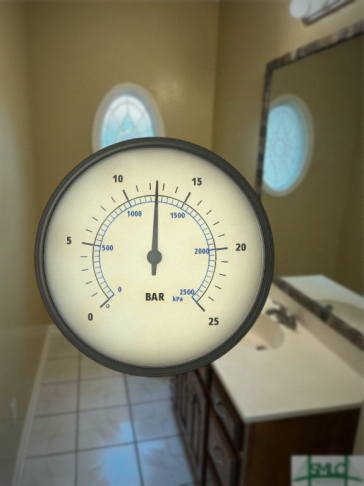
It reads bar 12.5
